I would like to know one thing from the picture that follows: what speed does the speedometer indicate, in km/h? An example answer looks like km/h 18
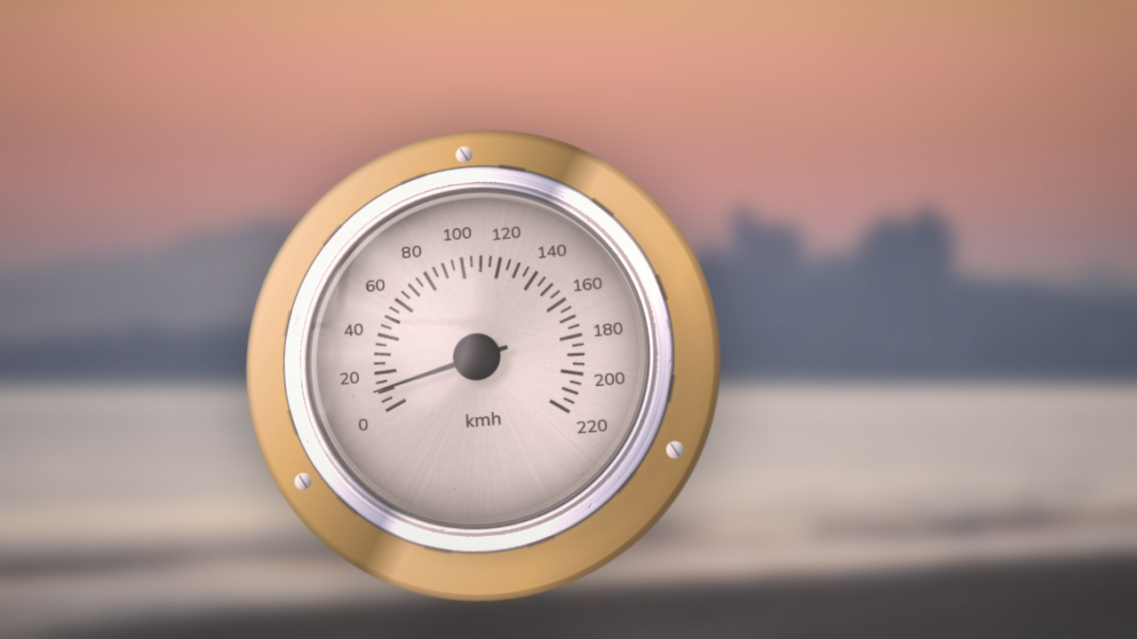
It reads km/h 10
